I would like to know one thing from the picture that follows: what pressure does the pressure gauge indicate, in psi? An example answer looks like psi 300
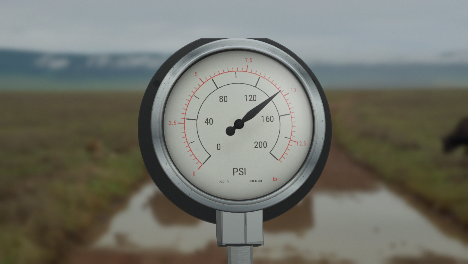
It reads psi 140
